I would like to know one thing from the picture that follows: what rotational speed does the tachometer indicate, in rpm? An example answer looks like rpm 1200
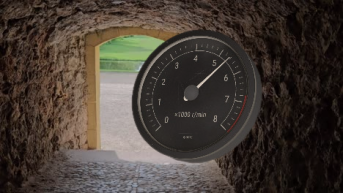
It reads rpm 5400
